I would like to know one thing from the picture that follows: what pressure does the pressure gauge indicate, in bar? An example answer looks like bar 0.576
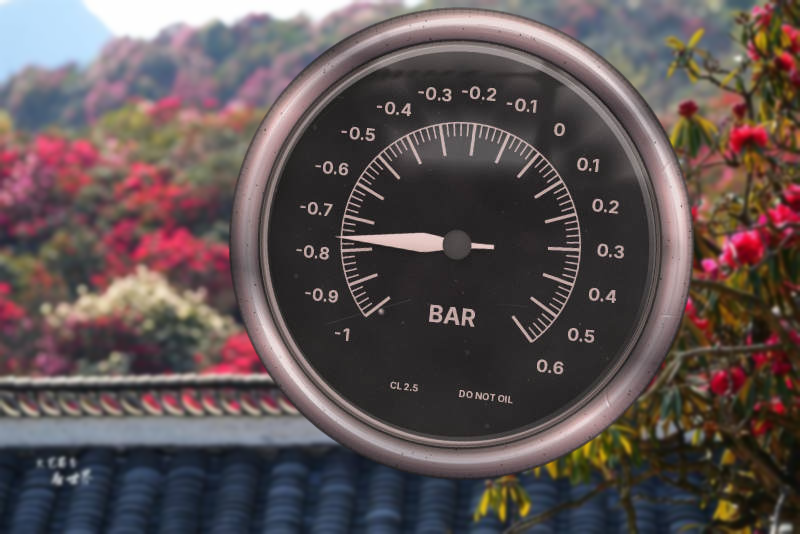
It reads bar -0.76
